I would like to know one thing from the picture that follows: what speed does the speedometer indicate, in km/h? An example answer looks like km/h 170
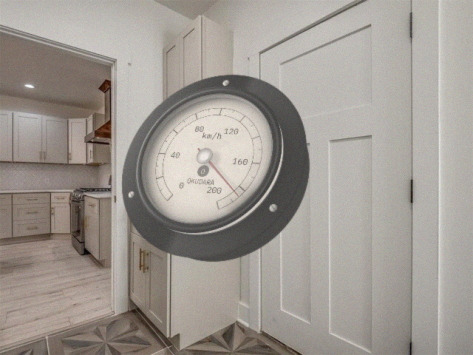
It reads km/h 185
